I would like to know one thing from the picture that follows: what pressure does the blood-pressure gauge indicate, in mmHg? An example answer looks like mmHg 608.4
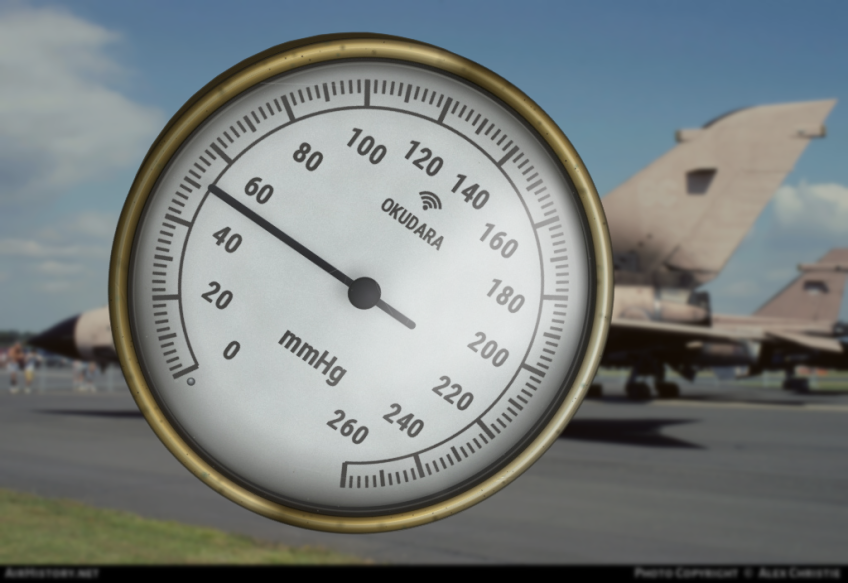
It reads mmHg 52
